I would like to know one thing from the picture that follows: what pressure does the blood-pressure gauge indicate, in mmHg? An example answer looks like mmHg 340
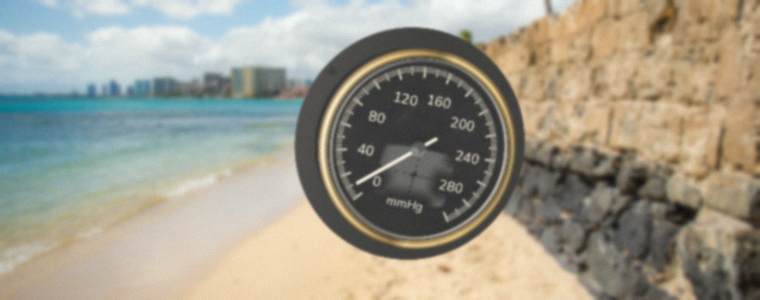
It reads mmHg 10
